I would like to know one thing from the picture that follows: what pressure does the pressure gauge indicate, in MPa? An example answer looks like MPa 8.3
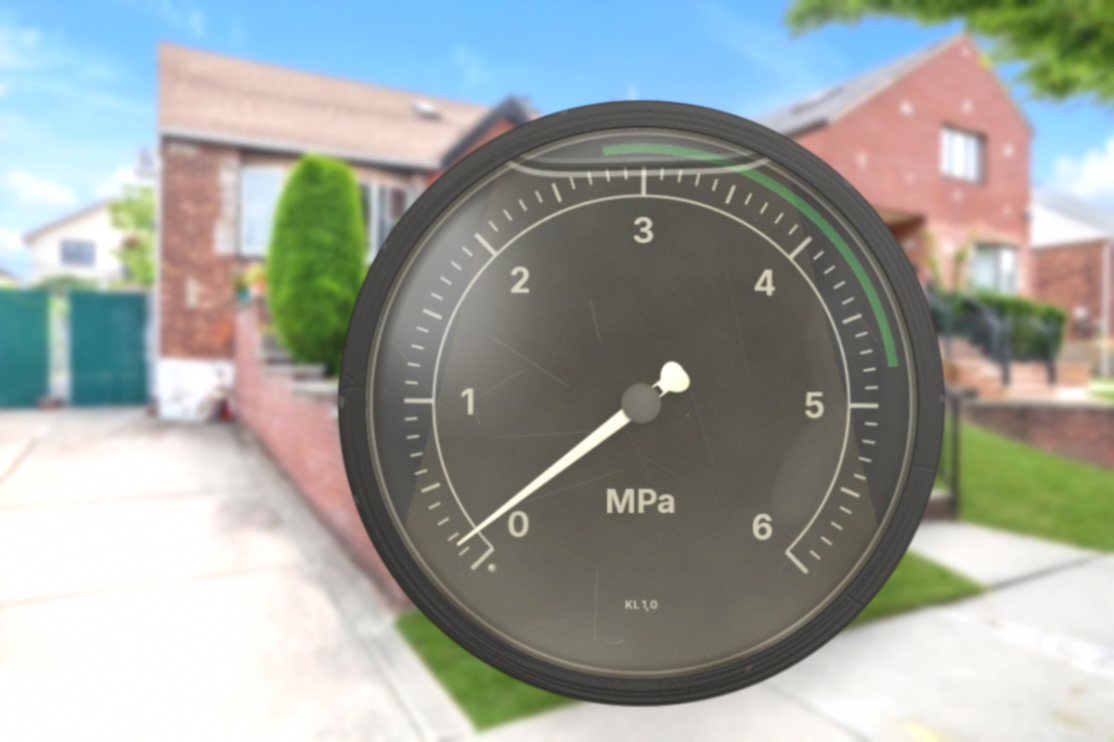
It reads MPa 0.15
